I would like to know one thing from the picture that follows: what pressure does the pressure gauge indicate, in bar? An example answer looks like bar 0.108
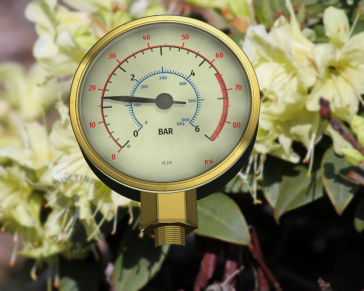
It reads bar 1.2
